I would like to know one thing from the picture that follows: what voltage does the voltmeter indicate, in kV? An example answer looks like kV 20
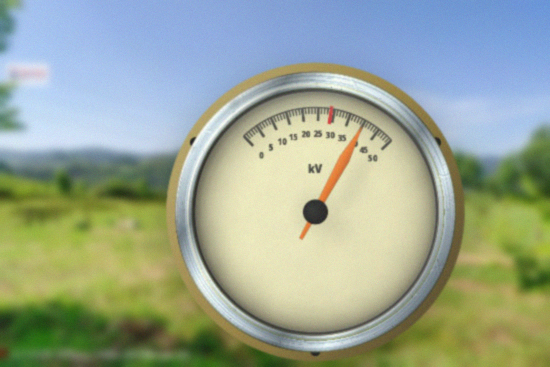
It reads kV 40
